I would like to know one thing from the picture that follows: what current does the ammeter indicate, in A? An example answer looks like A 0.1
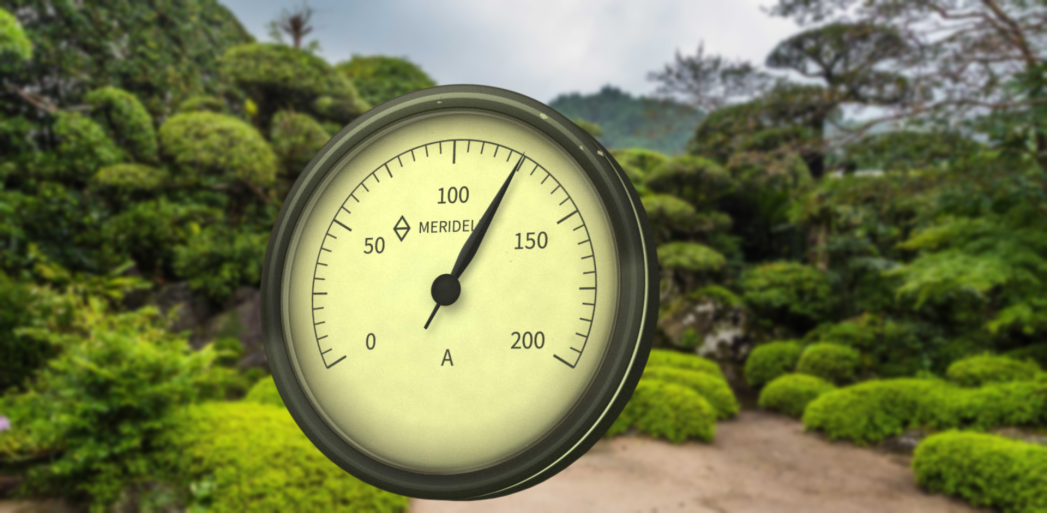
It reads A 125
